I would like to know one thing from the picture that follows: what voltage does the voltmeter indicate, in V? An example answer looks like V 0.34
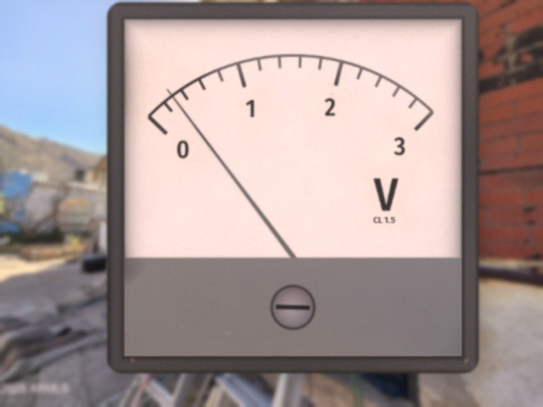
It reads V 0.3
